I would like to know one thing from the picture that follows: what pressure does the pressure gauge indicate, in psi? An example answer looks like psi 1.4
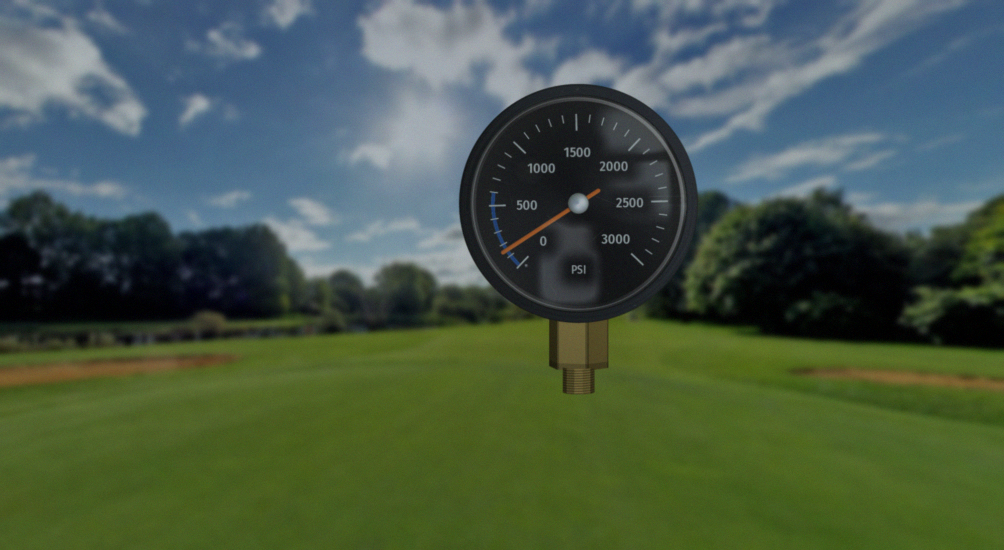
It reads psi 150
